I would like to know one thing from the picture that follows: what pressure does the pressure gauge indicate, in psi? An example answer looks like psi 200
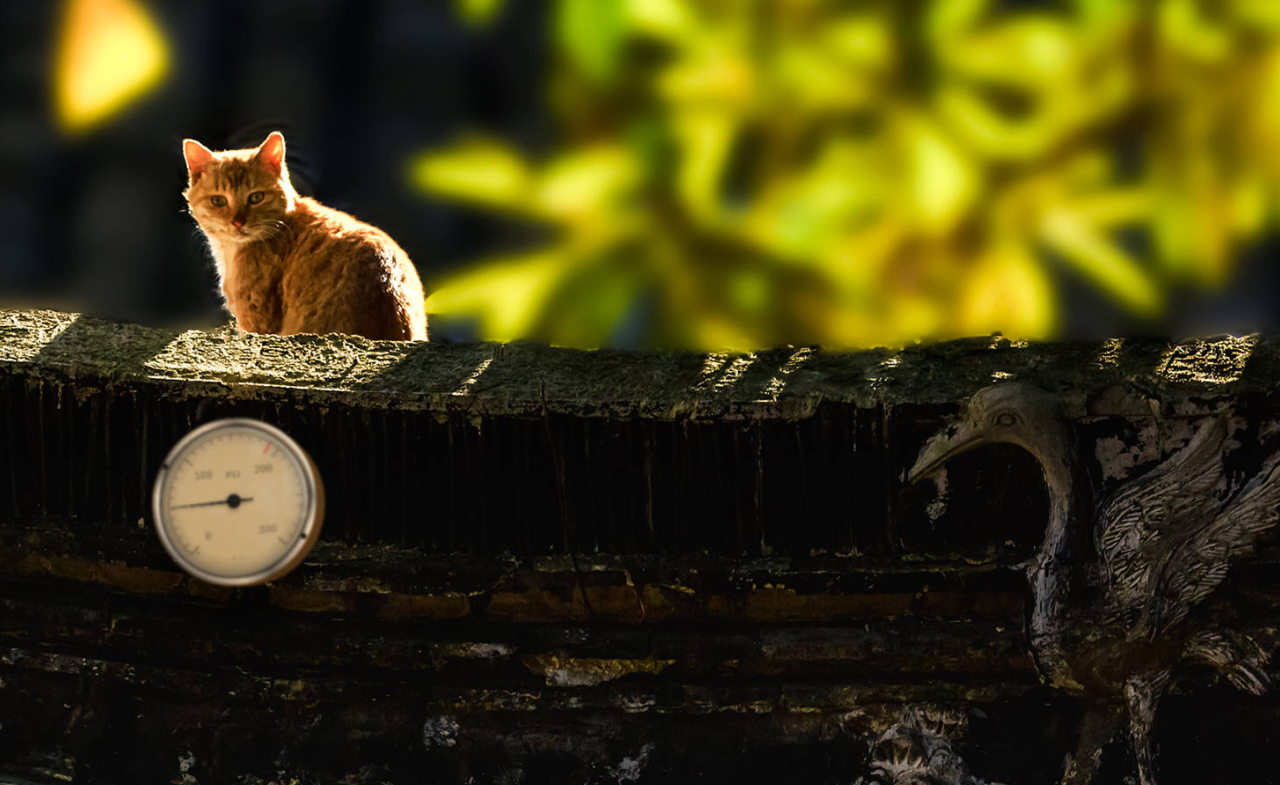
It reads psi 50
